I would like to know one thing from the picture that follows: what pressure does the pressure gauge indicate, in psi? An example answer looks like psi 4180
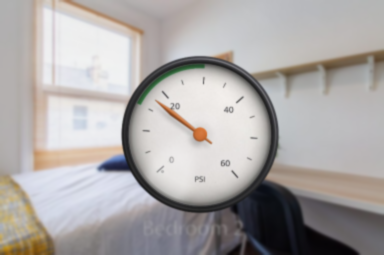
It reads psi 17.5
